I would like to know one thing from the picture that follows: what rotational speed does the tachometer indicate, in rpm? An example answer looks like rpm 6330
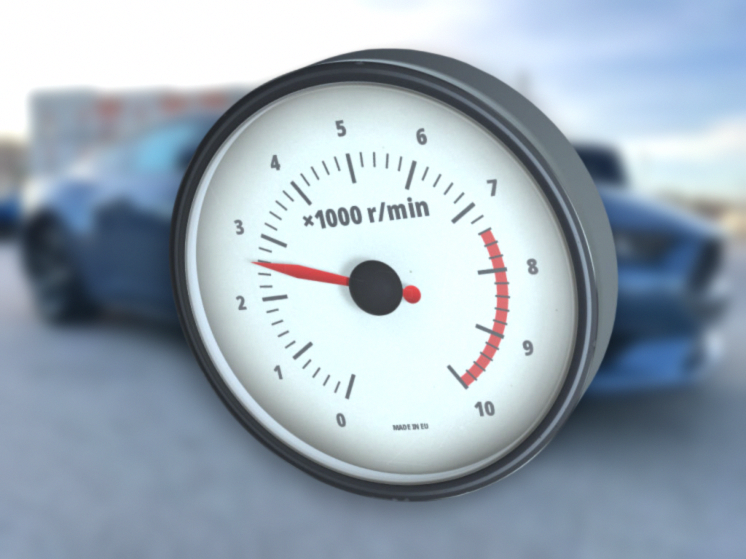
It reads rpm 2600
